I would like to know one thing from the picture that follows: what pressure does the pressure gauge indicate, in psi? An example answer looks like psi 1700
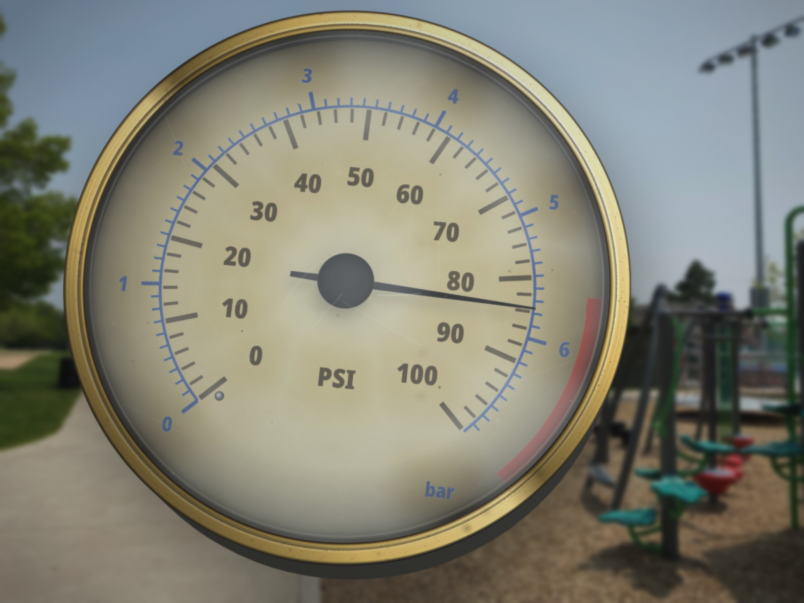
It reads psi 84
